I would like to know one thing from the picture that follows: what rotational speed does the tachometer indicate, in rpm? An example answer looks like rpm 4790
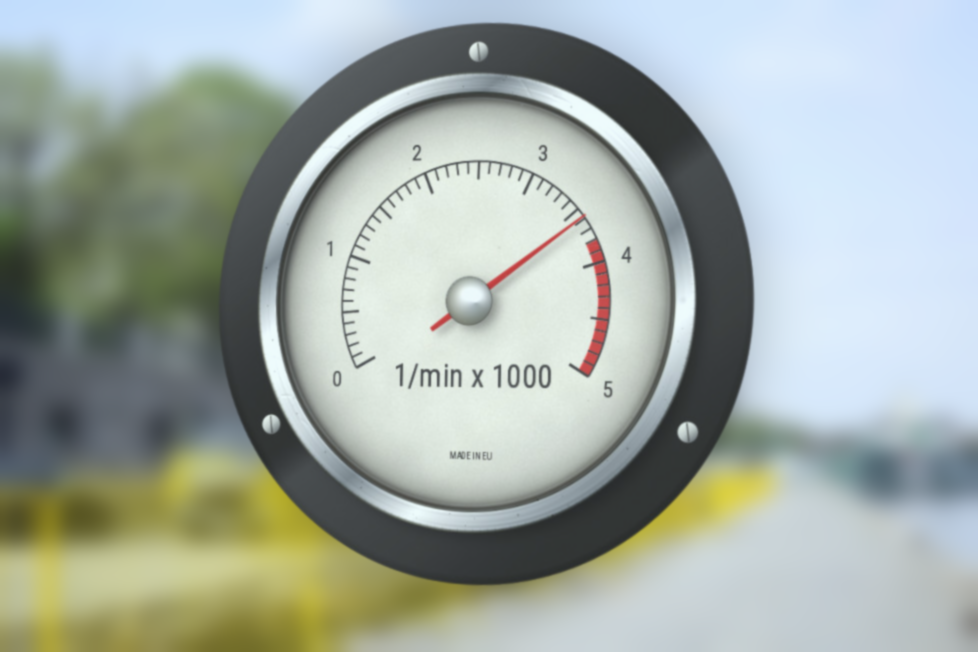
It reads rpm 3600
